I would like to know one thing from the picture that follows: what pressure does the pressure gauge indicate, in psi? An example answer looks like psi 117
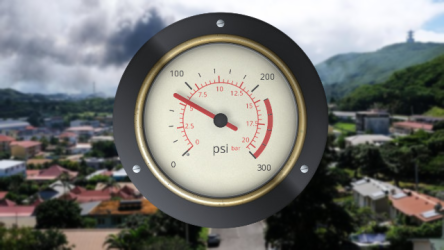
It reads psi 80
